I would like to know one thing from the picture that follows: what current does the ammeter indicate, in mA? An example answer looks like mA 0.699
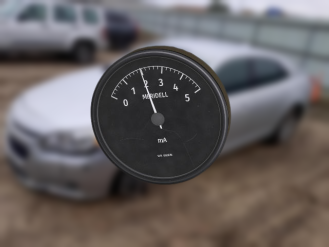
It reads mA 2
